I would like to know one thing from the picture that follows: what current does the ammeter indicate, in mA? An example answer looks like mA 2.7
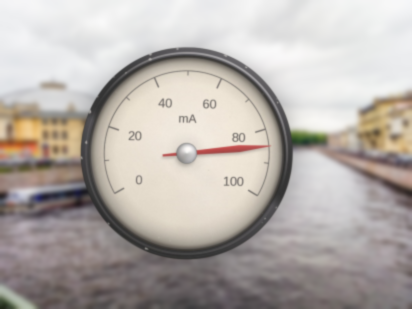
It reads mA 85
